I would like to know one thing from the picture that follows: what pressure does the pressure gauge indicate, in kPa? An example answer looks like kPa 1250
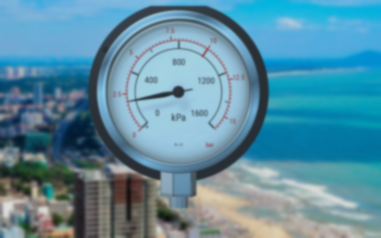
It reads kPa 200
